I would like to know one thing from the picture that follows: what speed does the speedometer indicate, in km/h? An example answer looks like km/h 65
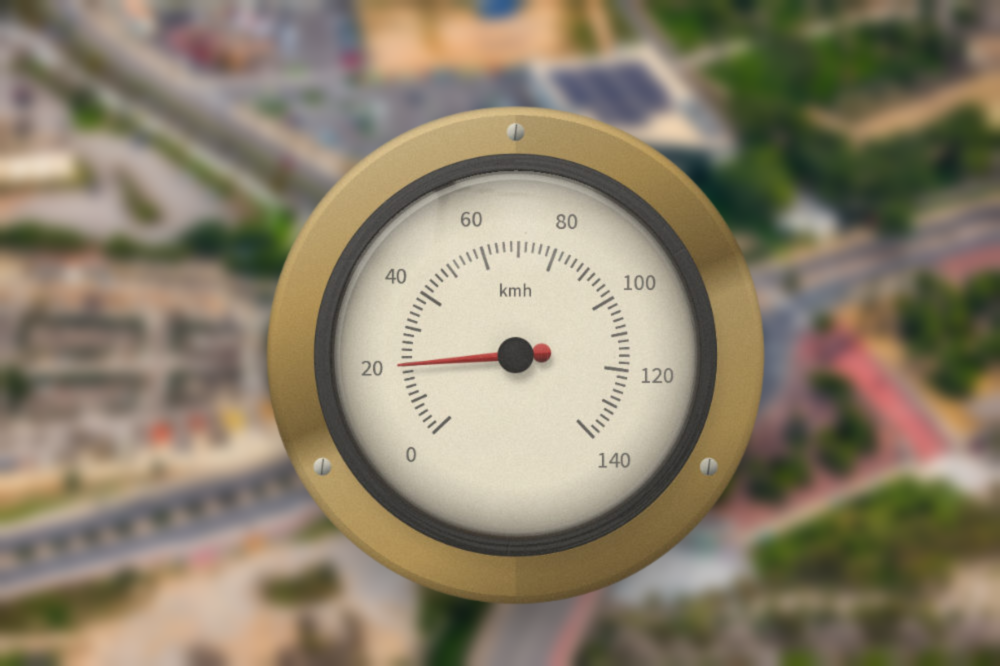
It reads km/h 20
